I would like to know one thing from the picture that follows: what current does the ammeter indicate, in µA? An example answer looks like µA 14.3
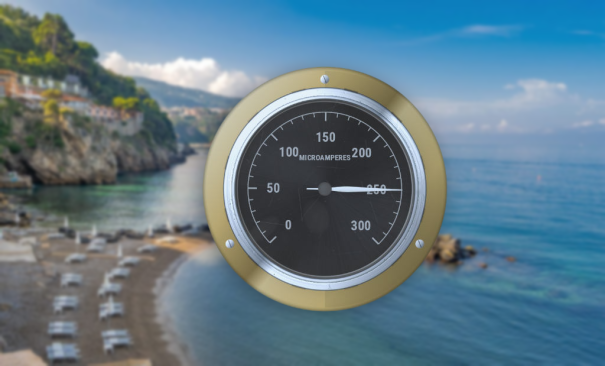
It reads µA 250
